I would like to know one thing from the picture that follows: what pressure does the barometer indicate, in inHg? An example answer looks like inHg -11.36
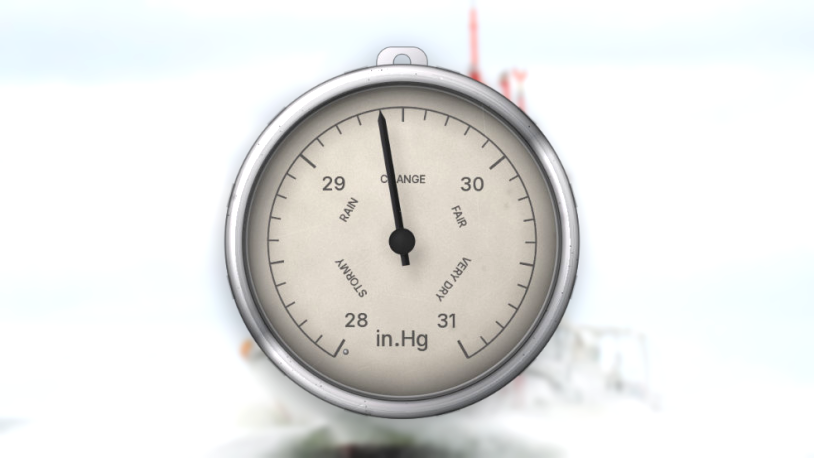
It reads inHg 29.4
